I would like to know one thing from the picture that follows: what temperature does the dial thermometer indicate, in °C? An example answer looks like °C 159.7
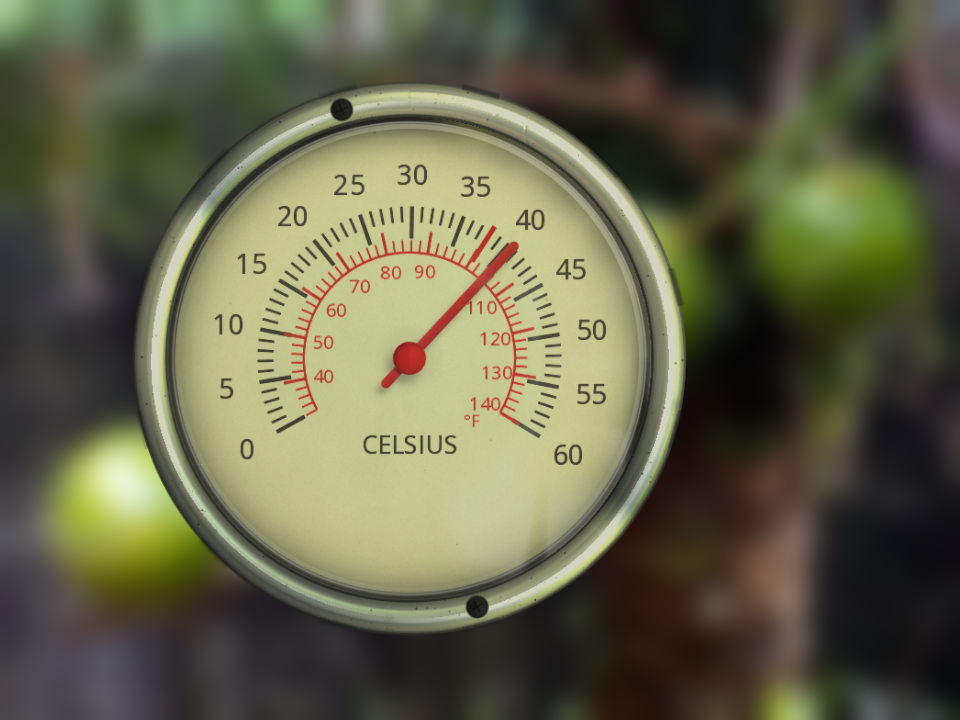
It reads °C 40.5
